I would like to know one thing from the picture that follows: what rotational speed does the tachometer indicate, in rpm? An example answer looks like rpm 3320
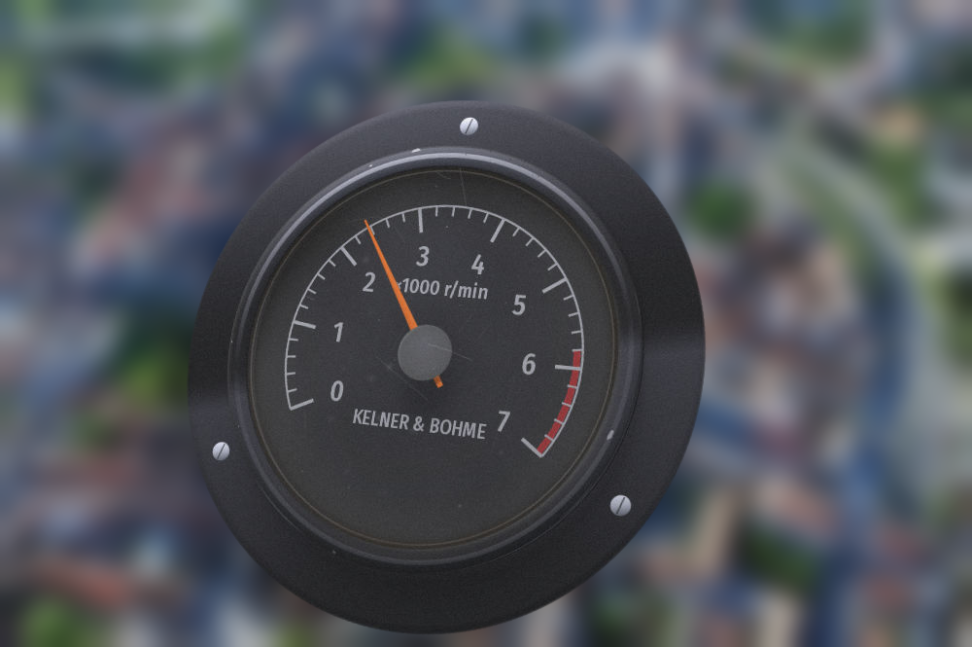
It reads rpm 2400
